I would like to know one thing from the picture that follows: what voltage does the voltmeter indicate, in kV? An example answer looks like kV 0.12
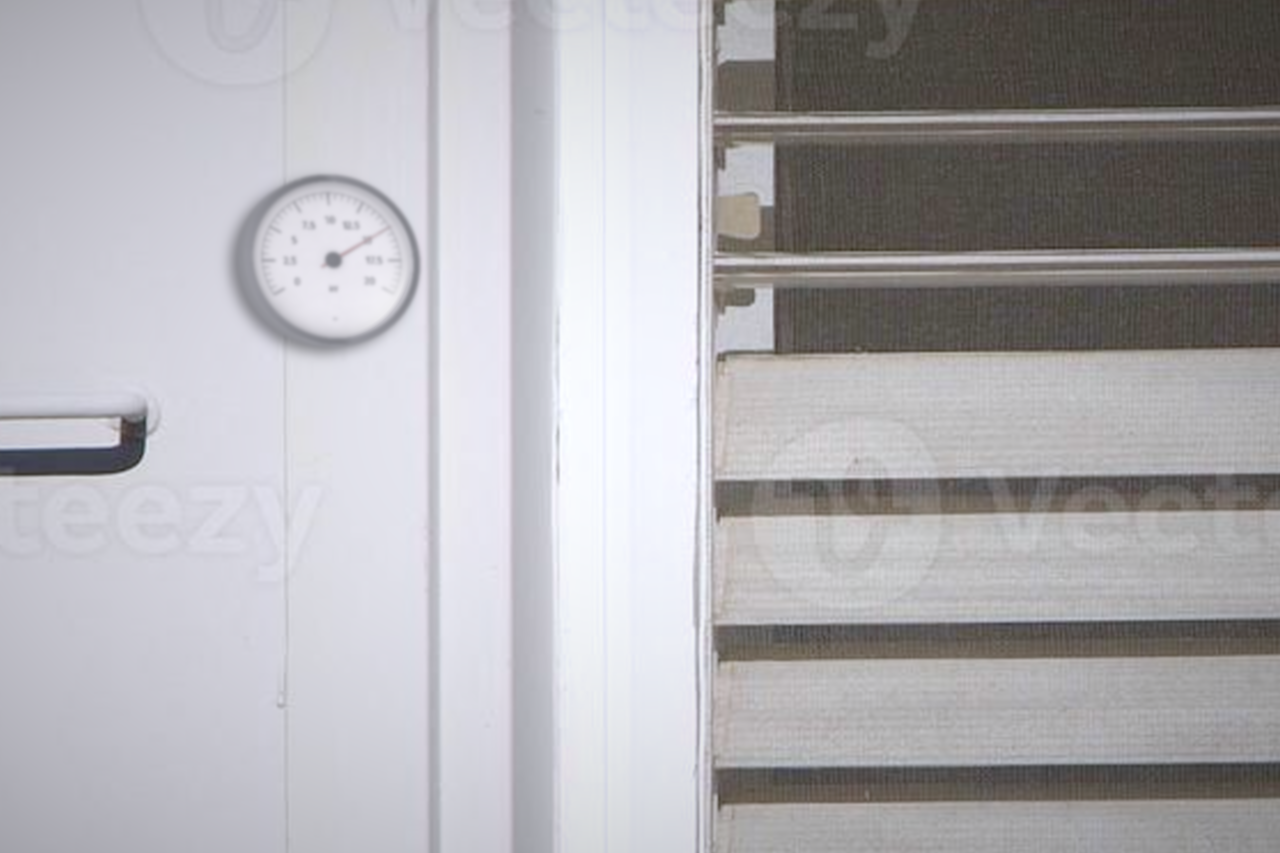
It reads kV 15
